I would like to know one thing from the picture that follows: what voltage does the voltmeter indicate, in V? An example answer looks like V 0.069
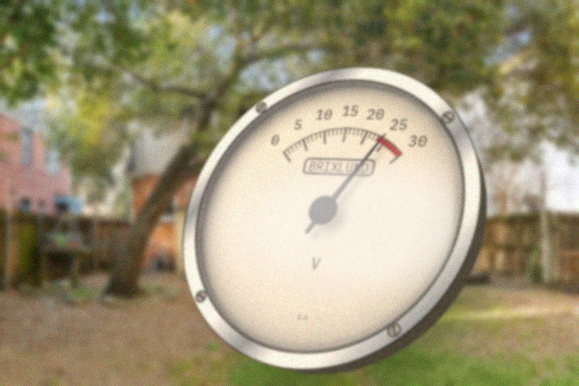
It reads V 25
